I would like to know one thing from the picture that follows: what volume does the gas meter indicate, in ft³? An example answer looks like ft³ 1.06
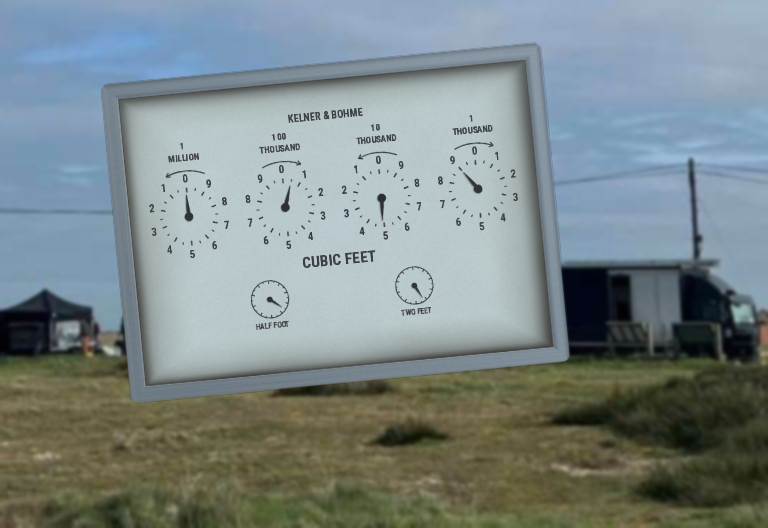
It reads ft³ 4900
